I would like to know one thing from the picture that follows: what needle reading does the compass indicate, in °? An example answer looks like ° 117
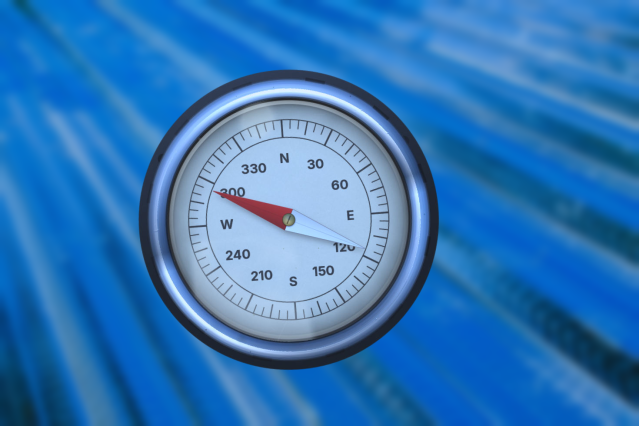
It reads ° 295
